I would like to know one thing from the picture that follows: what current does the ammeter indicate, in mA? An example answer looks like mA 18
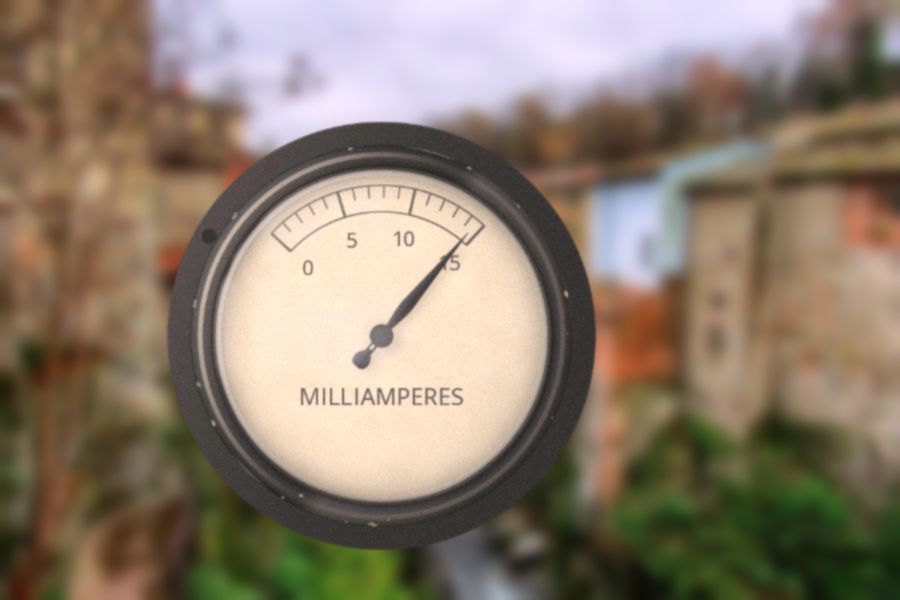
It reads mA 14.5
